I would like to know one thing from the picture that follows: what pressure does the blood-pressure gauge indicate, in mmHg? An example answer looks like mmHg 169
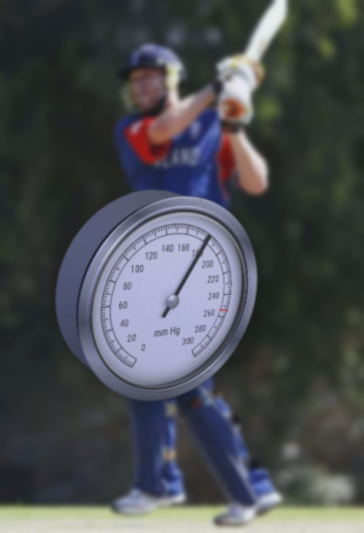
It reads mmHg 180
